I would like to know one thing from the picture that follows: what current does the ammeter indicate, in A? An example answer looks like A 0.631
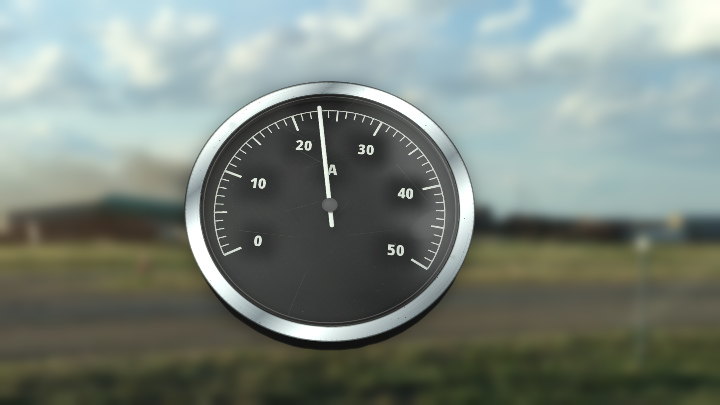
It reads A 23
